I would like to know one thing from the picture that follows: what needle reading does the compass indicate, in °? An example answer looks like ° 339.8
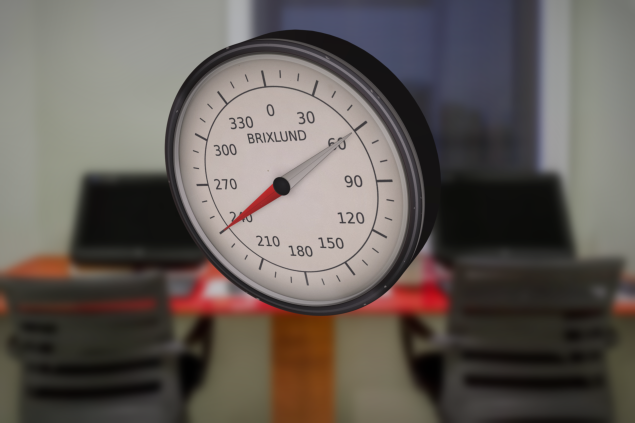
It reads ° 240
